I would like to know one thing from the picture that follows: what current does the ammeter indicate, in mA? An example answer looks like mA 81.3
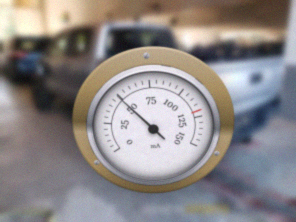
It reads mA 50
